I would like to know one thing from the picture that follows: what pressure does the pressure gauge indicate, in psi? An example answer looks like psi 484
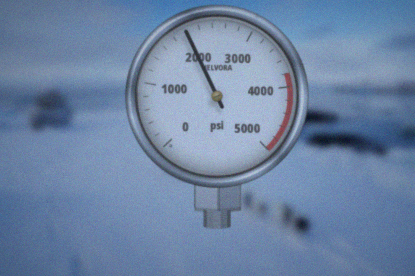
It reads psi 2000
